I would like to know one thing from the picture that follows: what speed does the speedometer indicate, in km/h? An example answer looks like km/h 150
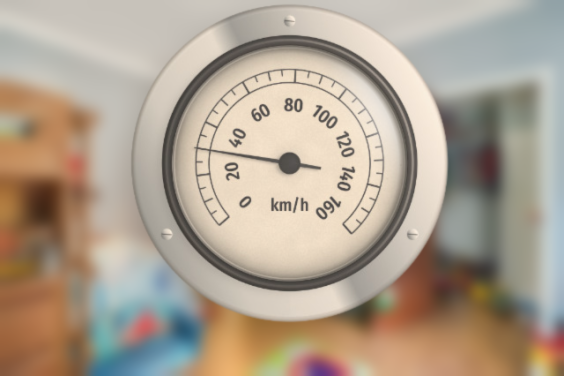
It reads km/h 30
